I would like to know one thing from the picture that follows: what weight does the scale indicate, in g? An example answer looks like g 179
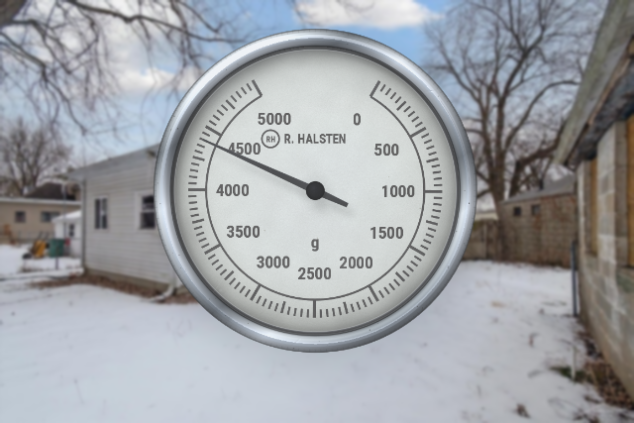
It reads g 4400
